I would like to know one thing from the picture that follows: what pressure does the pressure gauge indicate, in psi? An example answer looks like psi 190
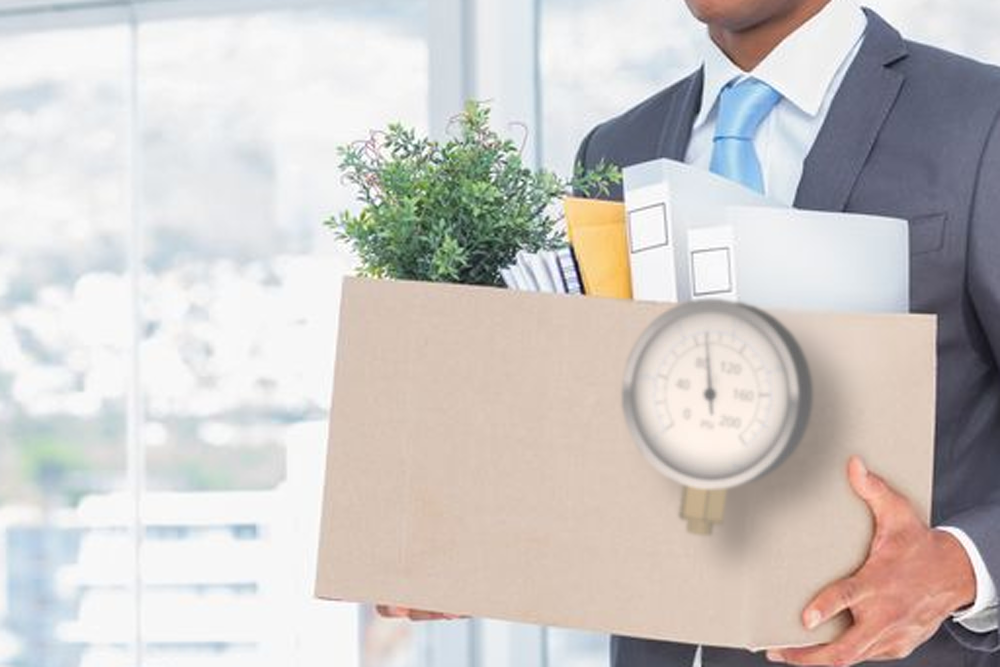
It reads psi 90
